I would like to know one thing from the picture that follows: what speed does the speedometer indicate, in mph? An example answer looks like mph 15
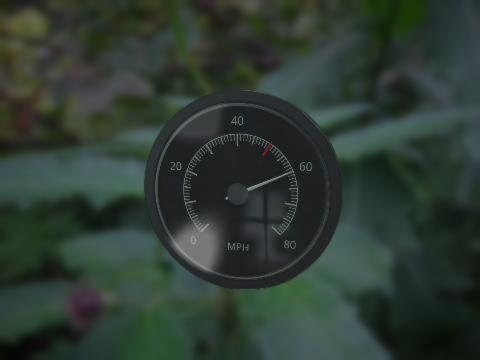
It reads mph 60
